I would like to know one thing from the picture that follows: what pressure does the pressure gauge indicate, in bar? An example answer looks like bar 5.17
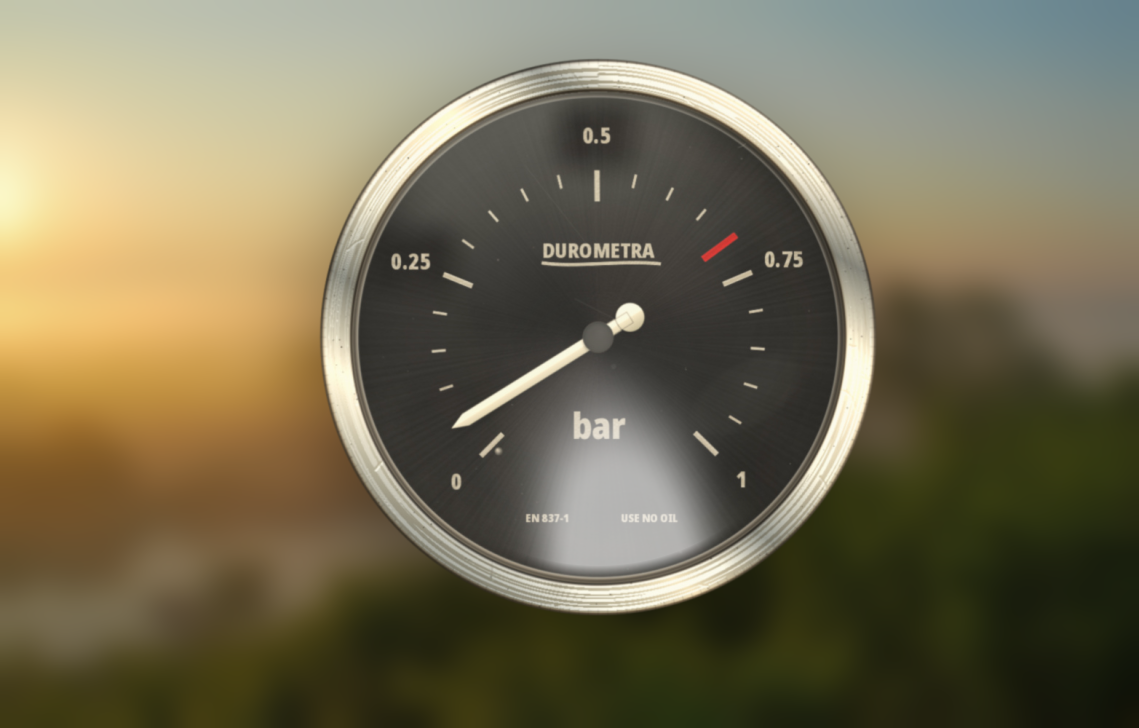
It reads bar 0.05
